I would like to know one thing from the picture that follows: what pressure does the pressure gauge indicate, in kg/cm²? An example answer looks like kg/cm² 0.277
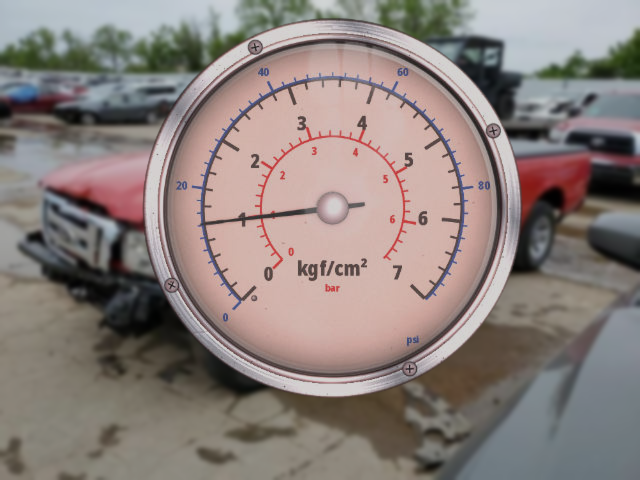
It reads kg/cm² 1
